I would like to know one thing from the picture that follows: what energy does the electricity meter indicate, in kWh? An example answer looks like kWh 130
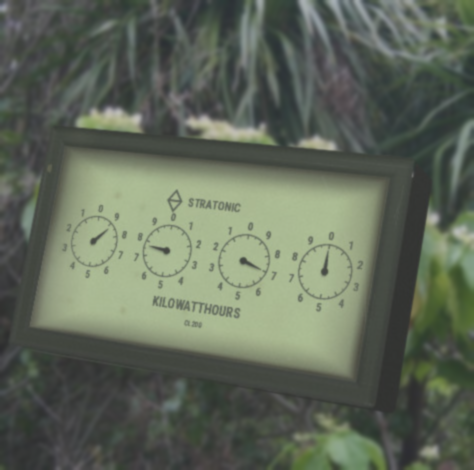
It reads kWh 8770
